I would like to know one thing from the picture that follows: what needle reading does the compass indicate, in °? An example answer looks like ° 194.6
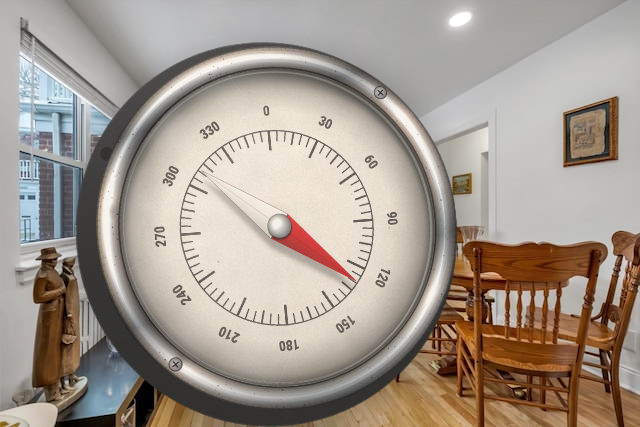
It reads ° 130
